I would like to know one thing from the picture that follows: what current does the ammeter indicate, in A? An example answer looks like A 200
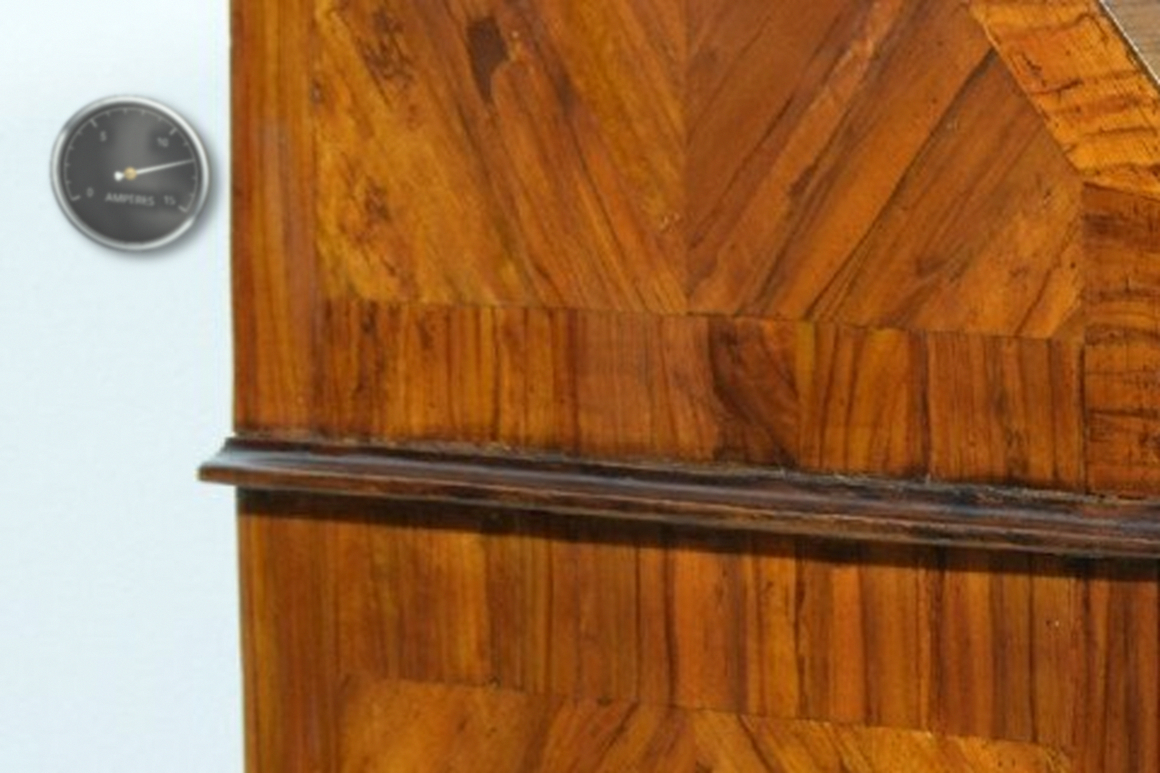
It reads A 12
